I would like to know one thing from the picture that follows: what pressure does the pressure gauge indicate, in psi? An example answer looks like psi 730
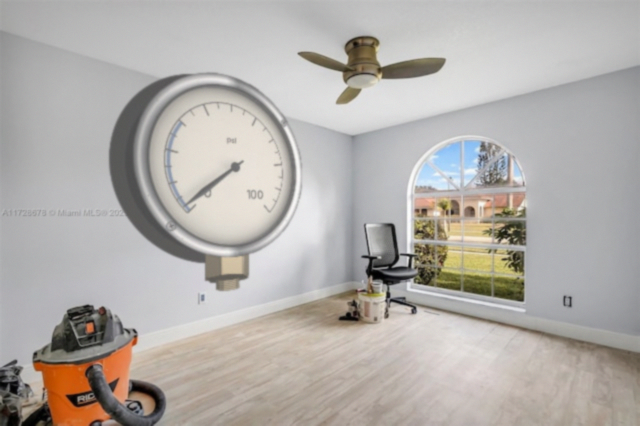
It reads psi 2.5
